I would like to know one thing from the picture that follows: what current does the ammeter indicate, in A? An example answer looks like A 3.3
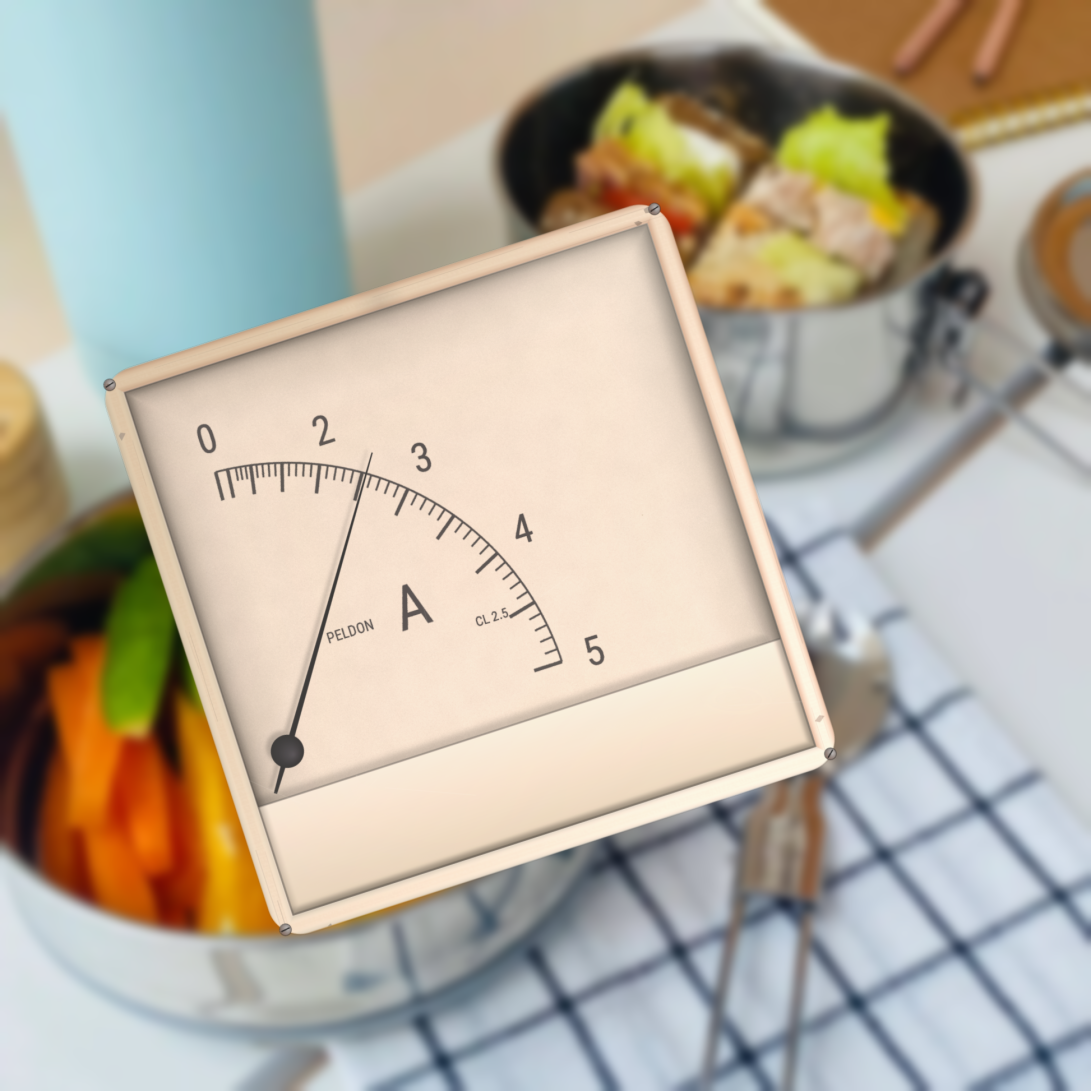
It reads A 2.55
